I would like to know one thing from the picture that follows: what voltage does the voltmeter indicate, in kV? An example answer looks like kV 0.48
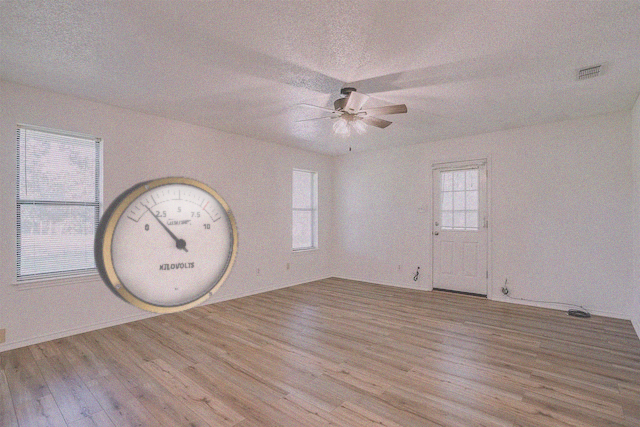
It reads kV 1.5
